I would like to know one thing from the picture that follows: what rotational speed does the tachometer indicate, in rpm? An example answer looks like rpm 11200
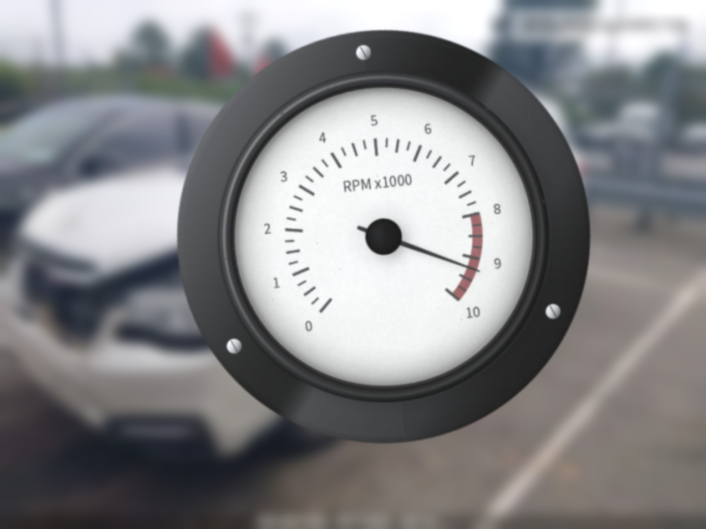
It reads rpm 9250
